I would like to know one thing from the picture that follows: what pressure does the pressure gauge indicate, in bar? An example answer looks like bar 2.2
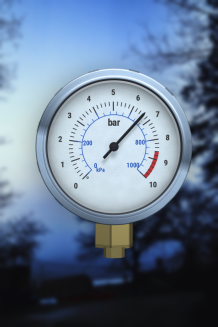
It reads bar 6.6
